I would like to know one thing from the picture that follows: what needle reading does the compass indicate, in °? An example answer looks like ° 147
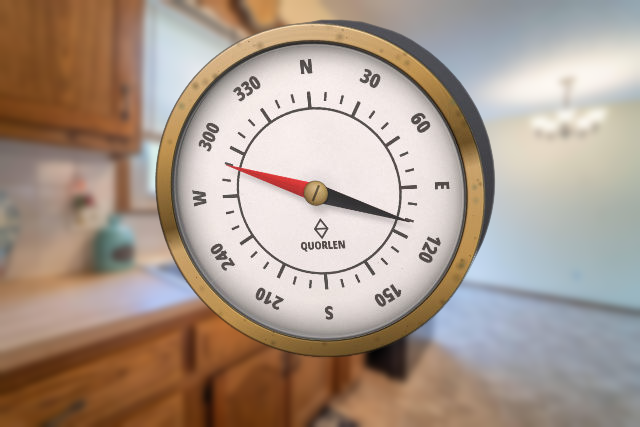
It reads ° 290
